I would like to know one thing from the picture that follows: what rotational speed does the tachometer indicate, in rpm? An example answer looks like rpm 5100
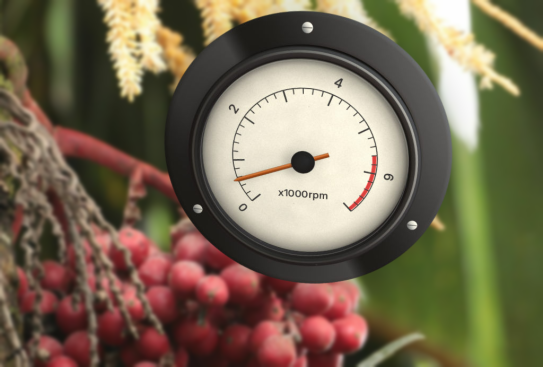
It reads rpm 600
